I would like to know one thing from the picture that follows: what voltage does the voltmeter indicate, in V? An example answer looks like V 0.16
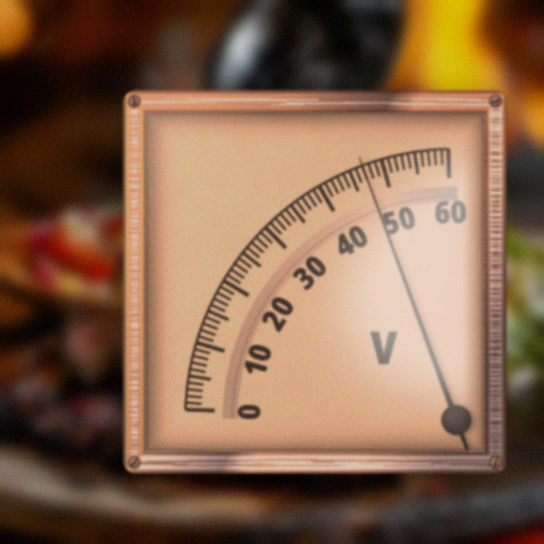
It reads V 47
